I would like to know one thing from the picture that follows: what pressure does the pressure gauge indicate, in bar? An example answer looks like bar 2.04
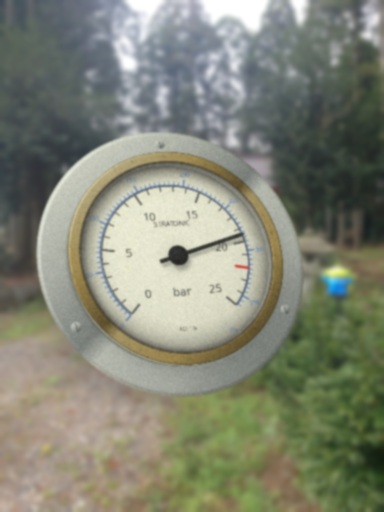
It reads bar 19.5
